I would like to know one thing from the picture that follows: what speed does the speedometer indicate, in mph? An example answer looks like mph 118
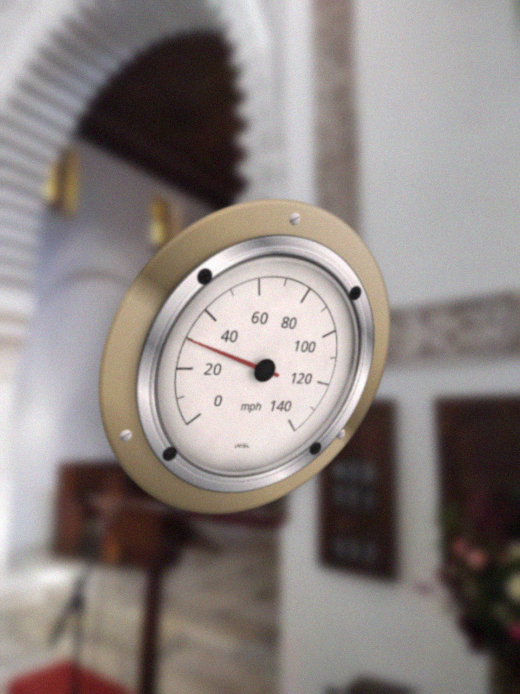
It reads mph 30
